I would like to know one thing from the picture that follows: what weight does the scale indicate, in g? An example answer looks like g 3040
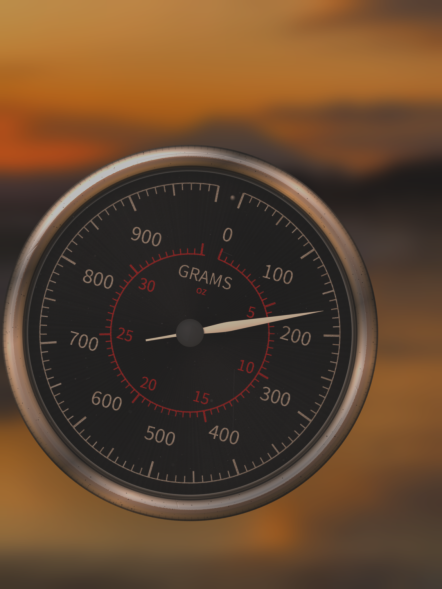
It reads g 170
